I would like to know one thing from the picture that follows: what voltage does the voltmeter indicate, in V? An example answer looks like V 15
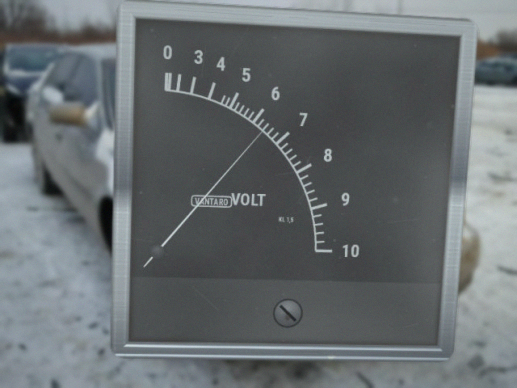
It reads V 6.4
